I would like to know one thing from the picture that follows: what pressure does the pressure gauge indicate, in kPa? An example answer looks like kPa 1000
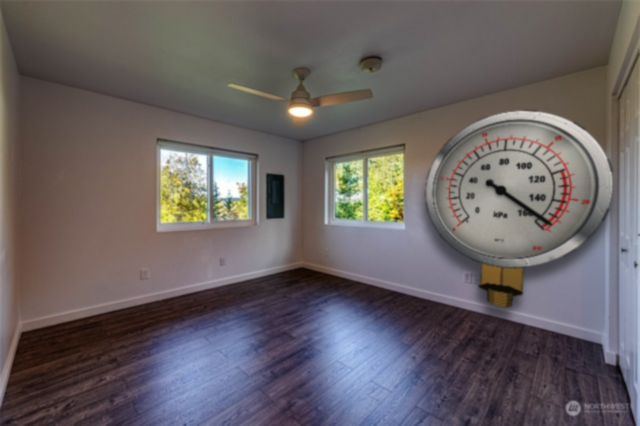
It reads kPa 155
